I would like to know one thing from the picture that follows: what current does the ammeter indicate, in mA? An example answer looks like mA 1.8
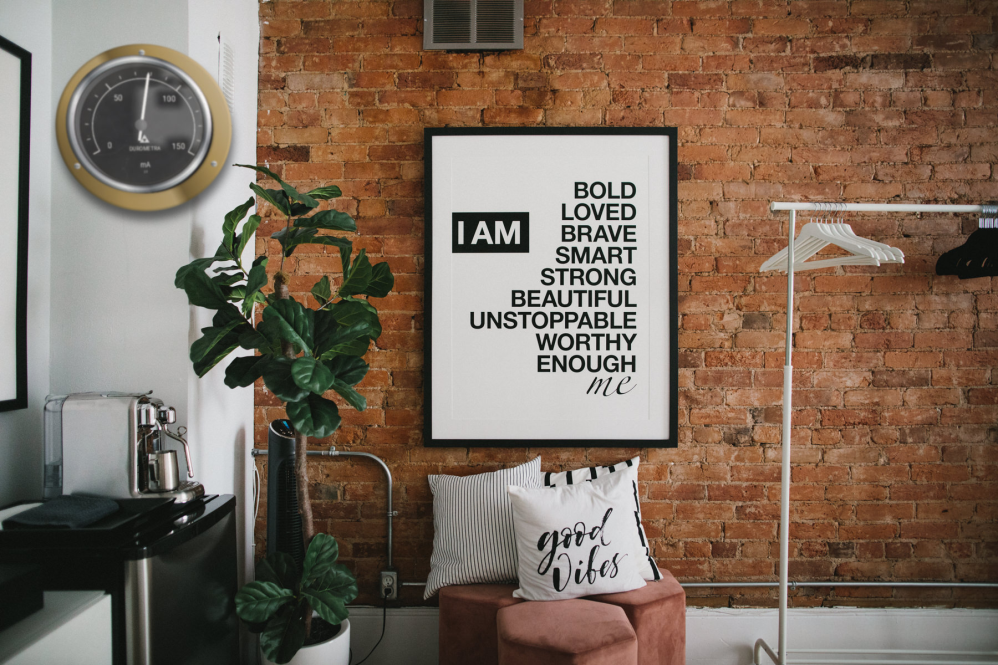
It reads mA 80
